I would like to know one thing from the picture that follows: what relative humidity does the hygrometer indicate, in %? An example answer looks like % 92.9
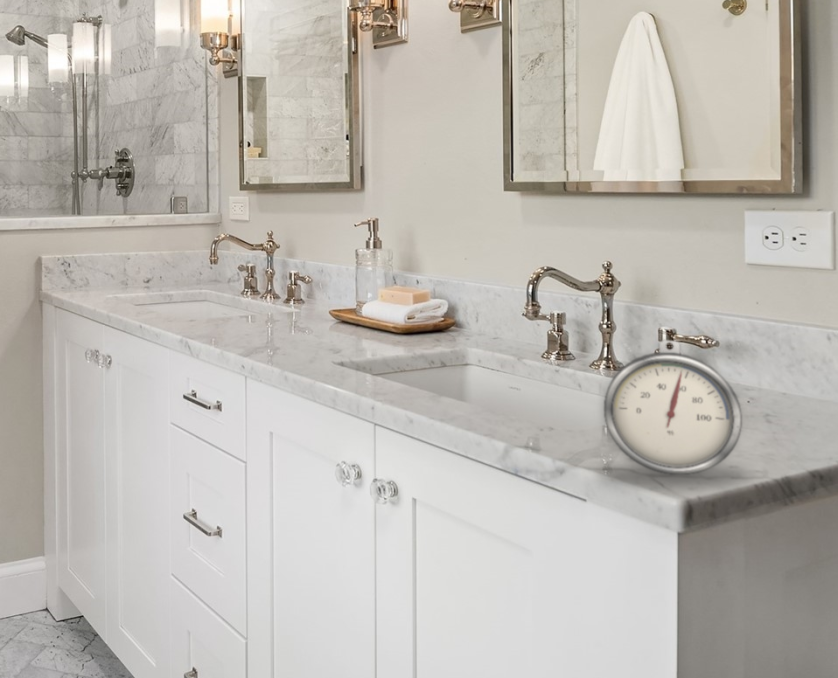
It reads % 56
